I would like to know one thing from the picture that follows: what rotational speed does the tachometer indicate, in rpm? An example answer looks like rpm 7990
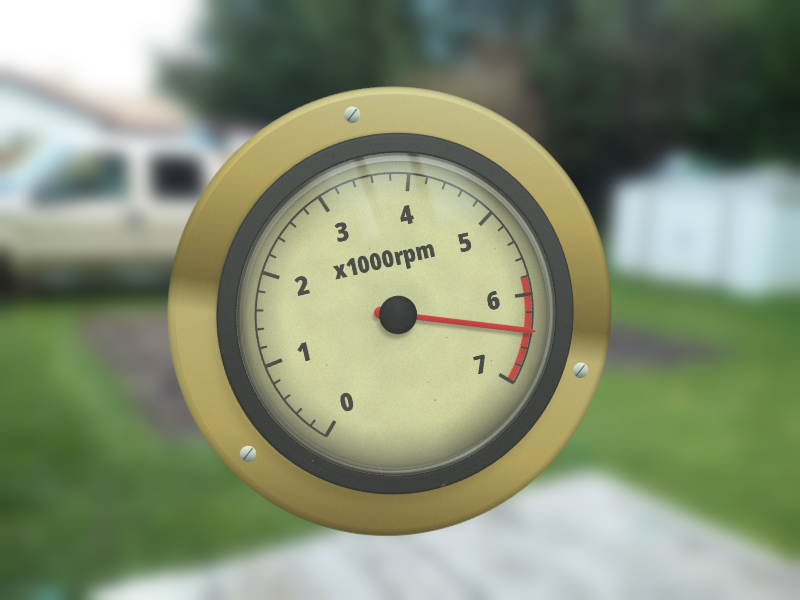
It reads rpm 6400
